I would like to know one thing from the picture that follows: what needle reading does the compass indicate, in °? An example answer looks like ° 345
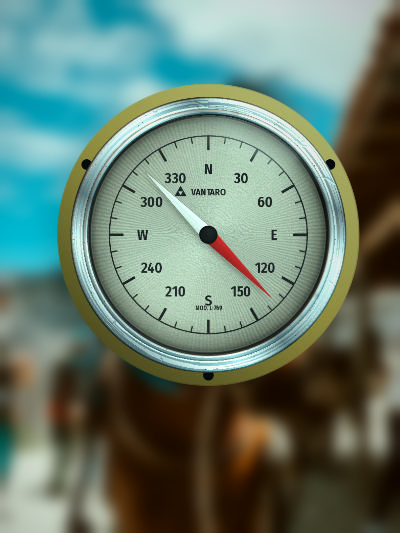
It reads ° 135
